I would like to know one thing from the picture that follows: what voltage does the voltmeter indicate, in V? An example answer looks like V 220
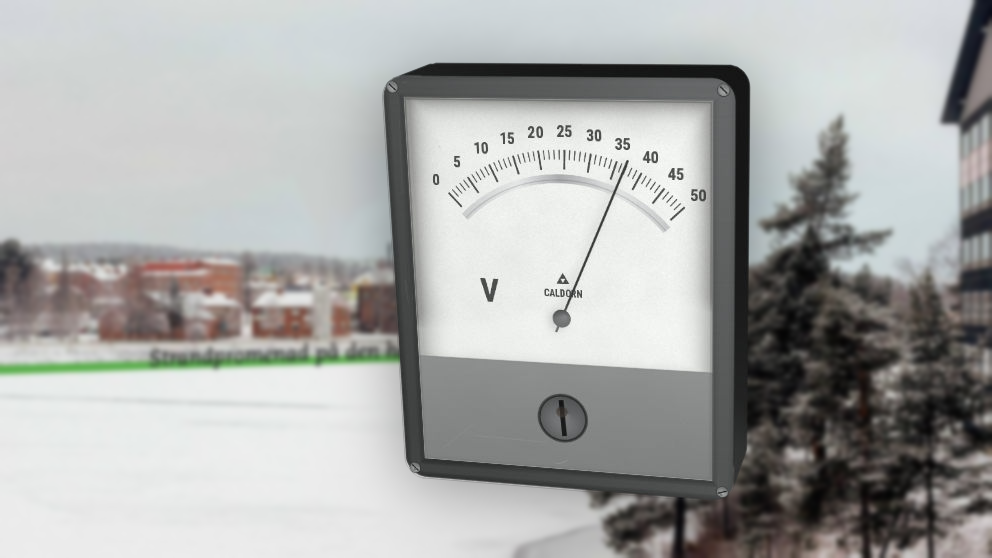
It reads V 37
